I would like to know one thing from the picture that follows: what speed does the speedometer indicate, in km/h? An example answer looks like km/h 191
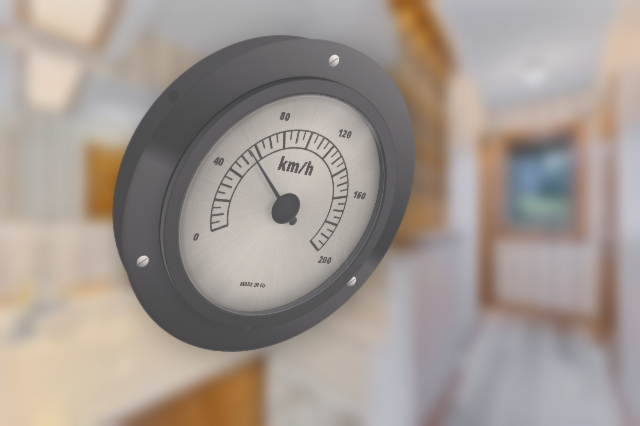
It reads km/h 55
